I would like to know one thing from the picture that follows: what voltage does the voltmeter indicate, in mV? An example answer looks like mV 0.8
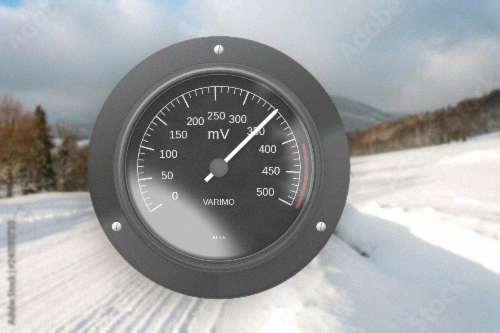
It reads mV 350
